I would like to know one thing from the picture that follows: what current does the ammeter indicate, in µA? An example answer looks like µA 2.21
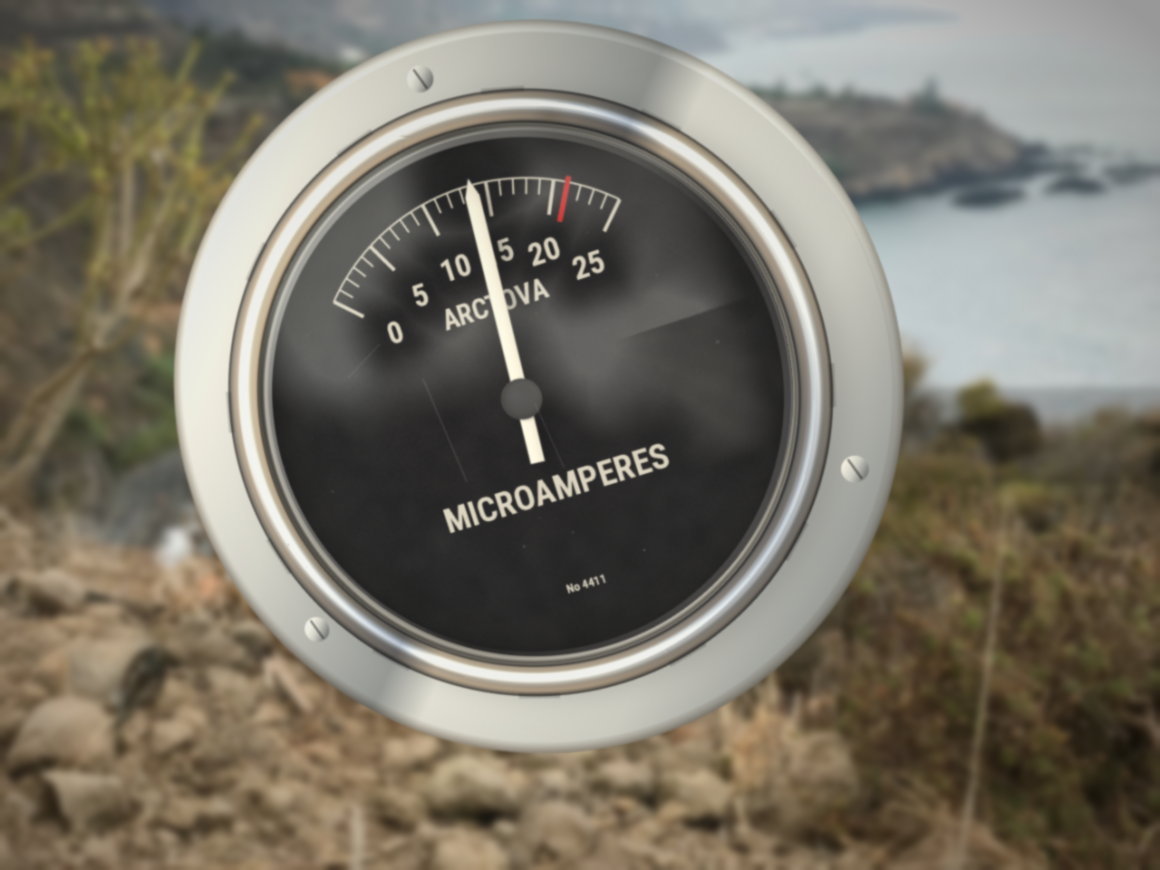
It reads µA 14
